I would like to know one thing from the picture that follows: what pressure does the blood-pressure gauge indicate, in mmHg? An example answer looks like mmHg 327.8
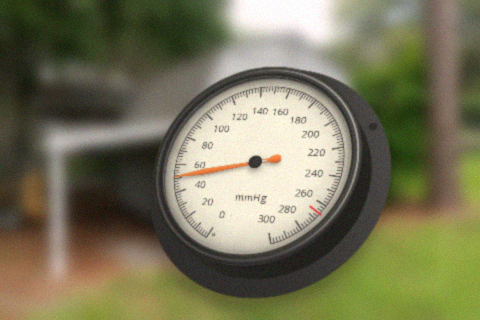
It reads mmHg 50
